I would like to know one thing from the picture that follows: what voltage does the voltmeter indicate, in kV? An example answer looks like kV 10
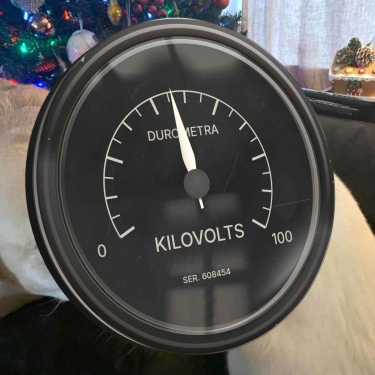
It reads kV 45
